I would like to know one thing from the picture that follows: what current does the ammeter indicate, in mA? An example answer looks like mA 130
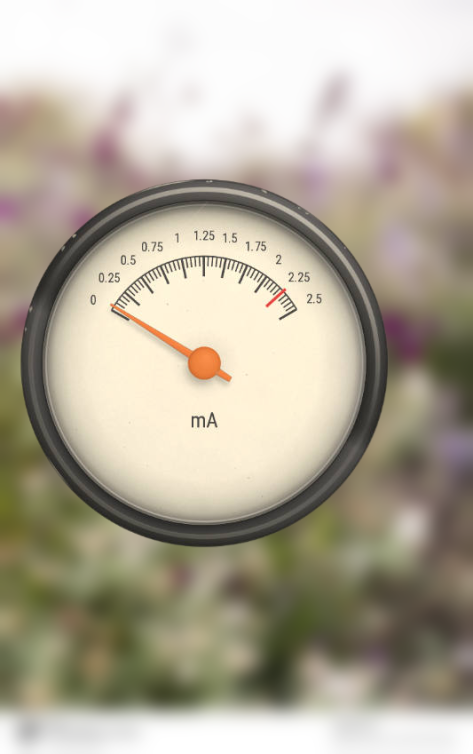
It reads mA 0.05
